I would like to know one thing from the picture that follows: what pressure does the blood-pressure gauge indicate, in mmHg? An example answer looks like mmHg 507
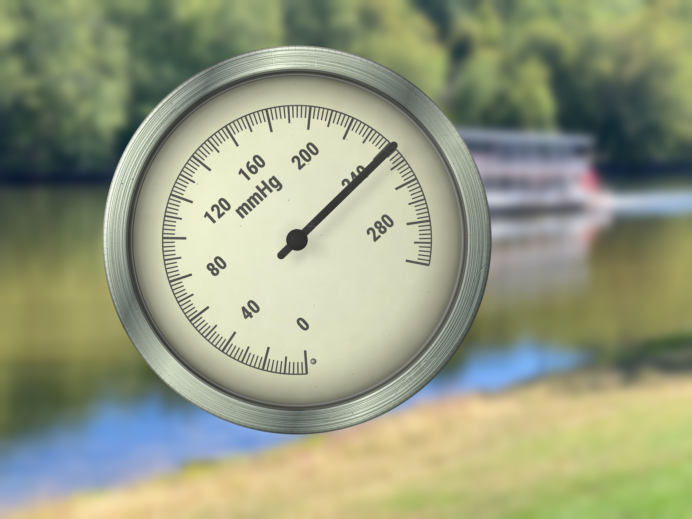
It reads mmHg 242
